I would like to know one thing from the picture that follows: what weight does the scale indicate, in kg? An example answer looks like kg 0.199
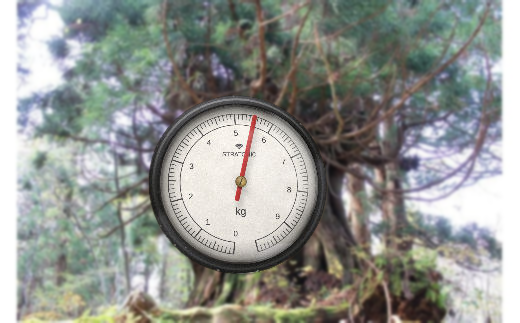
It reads kg 5.5
